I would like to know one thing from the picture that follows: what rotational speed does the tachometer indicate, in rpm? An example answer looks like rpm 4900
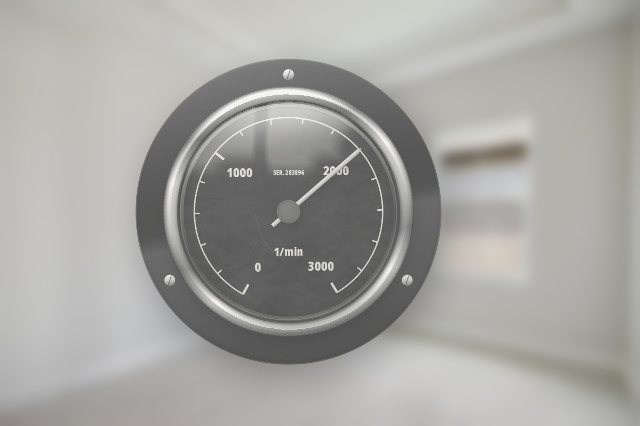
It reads rpm 2000
